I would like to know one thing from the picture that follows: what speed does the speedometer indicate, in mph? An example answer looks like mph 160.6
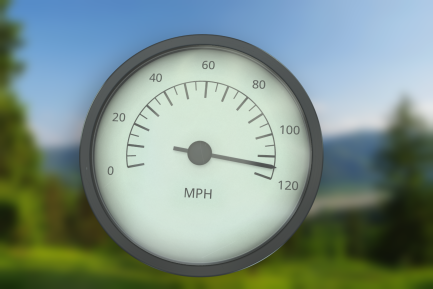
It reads mph 115
